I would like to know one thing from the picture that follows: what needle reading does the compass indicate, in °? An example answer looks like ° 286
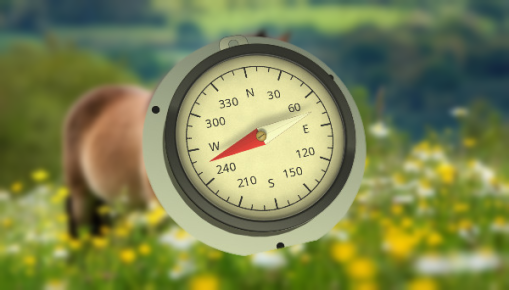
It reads ° 255
